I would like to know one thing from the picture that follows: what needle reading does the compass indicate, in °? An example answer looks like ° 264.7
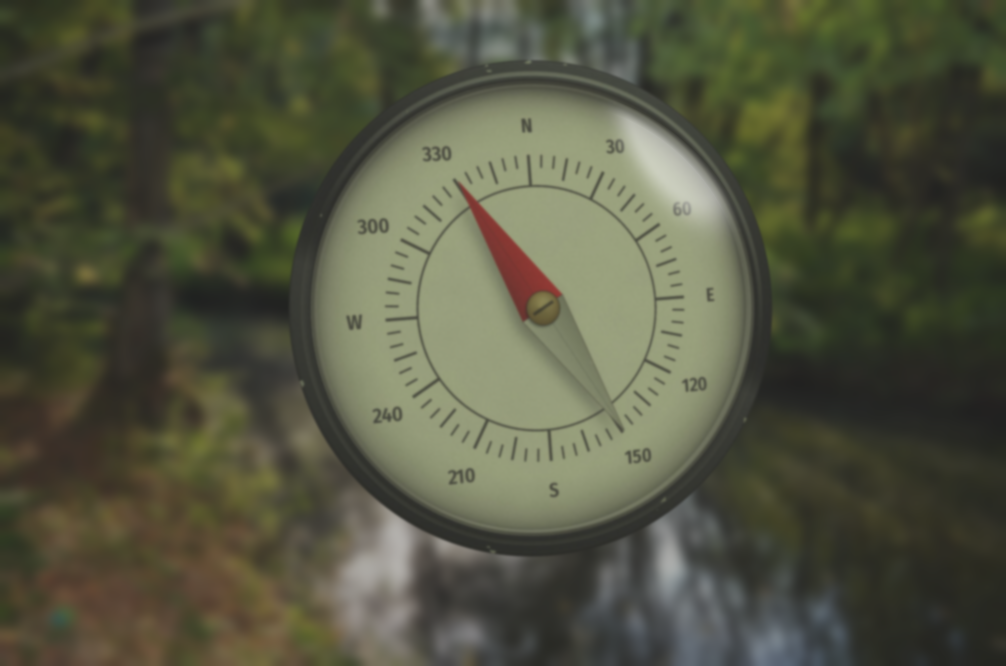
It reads ° 330
